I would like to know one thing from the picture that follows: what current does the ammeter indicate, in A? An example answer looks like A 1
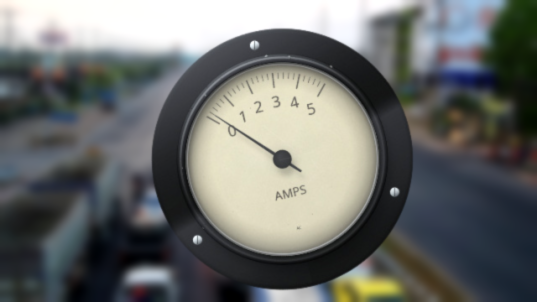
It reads A 0.2
